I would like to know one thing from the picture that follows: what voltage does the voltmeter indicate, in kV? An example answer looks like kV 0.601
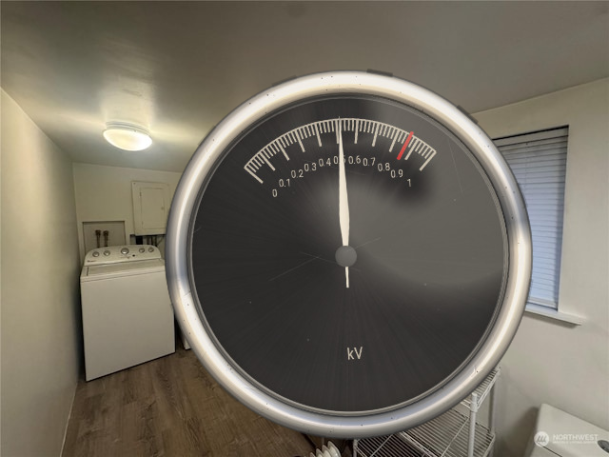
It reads kV 0.52
